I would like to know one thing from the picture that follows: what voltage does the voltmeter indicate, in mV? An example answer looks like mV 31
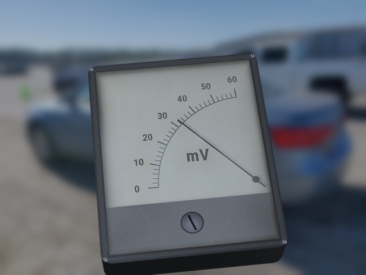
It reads mV 32
